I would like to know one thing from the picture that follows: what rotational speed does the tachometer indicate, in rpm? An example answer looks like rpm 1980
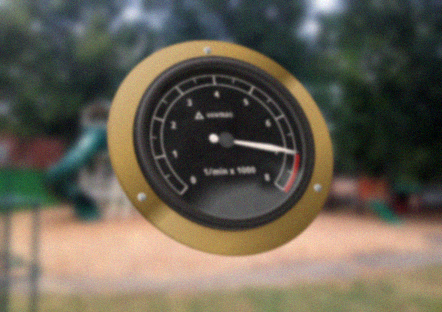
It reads rpm 7000
